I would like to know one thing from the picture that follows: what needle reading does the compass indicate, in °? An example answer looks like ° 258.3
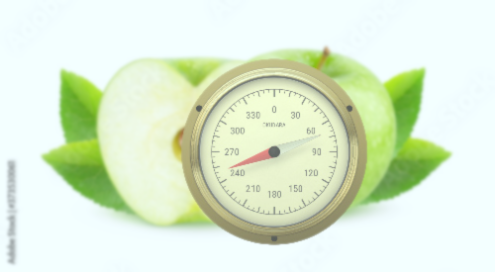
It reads ° 250
